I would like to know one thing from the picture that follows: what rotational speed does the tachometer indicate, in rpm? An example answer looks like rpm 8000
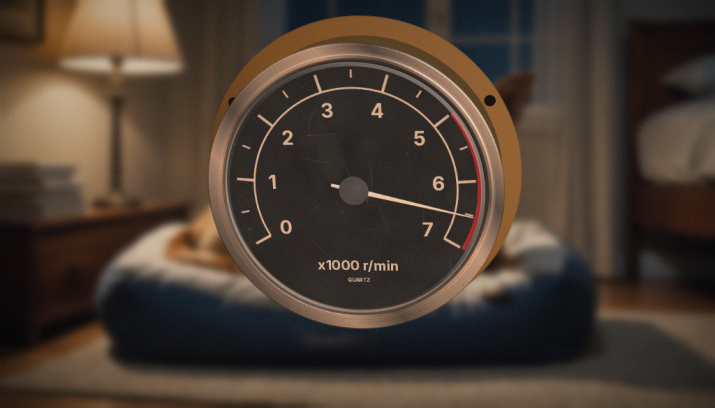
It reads rpm 6500
